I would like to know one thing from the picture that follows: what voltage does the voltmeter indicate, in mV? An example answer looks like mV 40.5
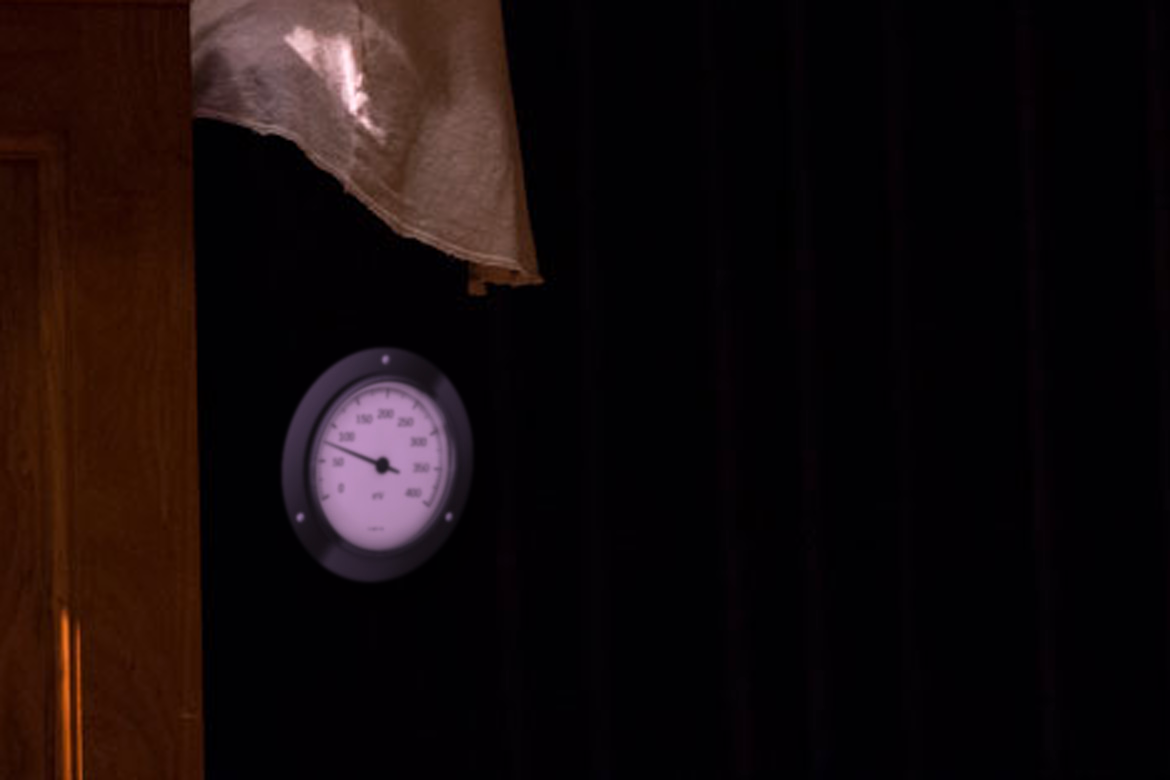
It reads mV 75
